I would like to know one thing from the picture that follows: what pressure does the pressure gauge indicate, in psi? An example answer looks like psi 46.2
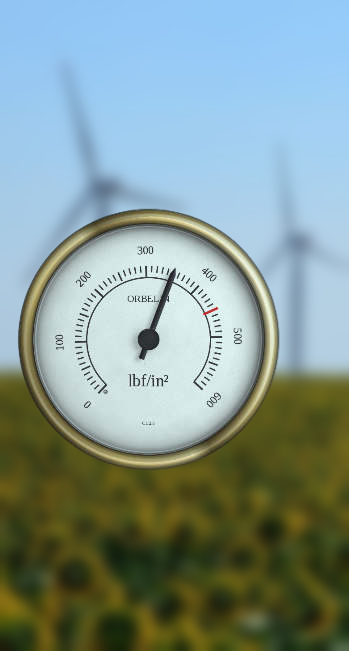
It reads psi 350
